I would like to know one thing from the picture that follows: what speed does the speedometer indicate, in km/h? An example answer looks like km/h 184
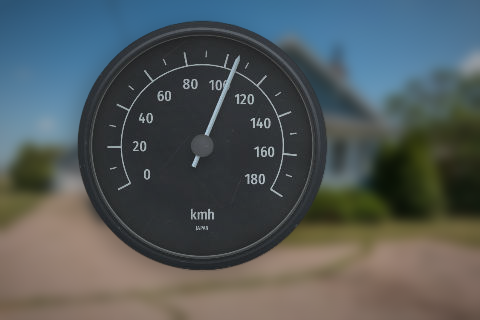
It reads km/h 105
